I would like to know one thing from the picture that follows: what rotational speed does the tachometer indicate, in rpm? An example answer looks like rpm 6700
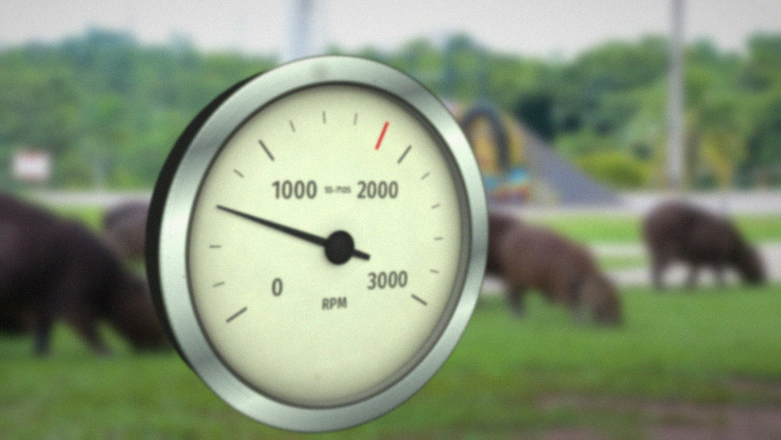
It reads rpm 600
